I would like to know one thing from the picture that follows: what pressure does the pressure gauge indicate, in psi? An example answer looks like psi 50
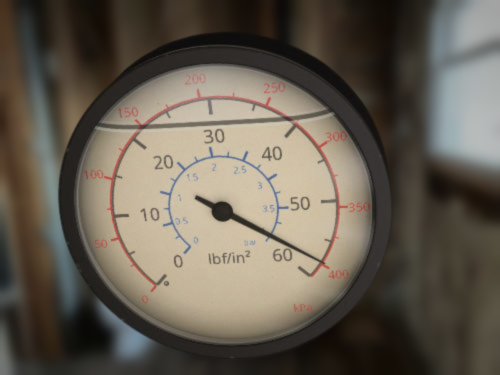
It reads psi 57.5
